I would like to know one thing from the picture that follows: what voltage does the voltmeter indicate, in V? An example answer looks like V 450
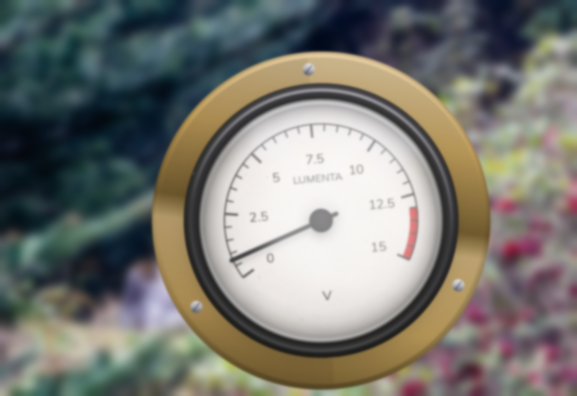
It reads V 0.75
